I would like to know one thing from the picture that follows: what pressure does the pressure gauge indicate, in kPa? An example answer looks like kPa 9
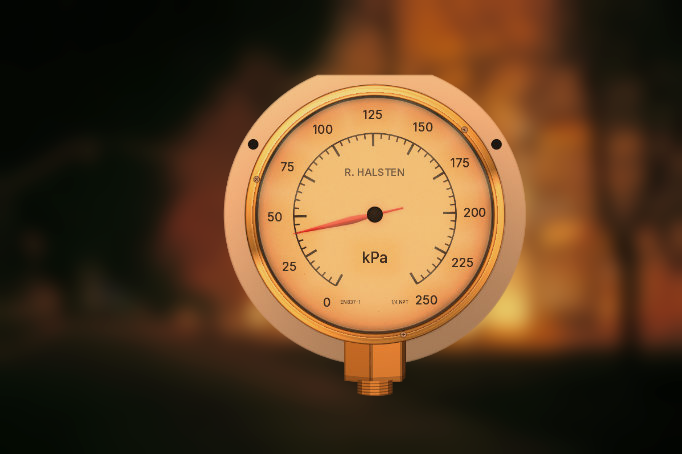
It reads kPa 40
